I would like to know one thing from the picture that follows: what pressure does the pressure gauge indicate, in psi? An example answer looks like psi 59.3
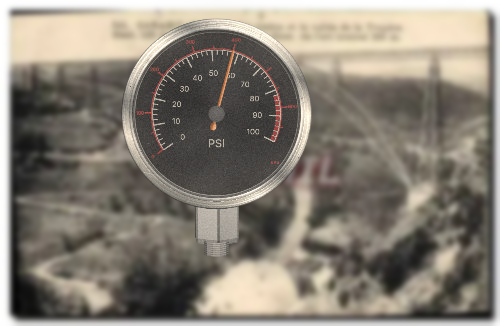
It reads psi 58
